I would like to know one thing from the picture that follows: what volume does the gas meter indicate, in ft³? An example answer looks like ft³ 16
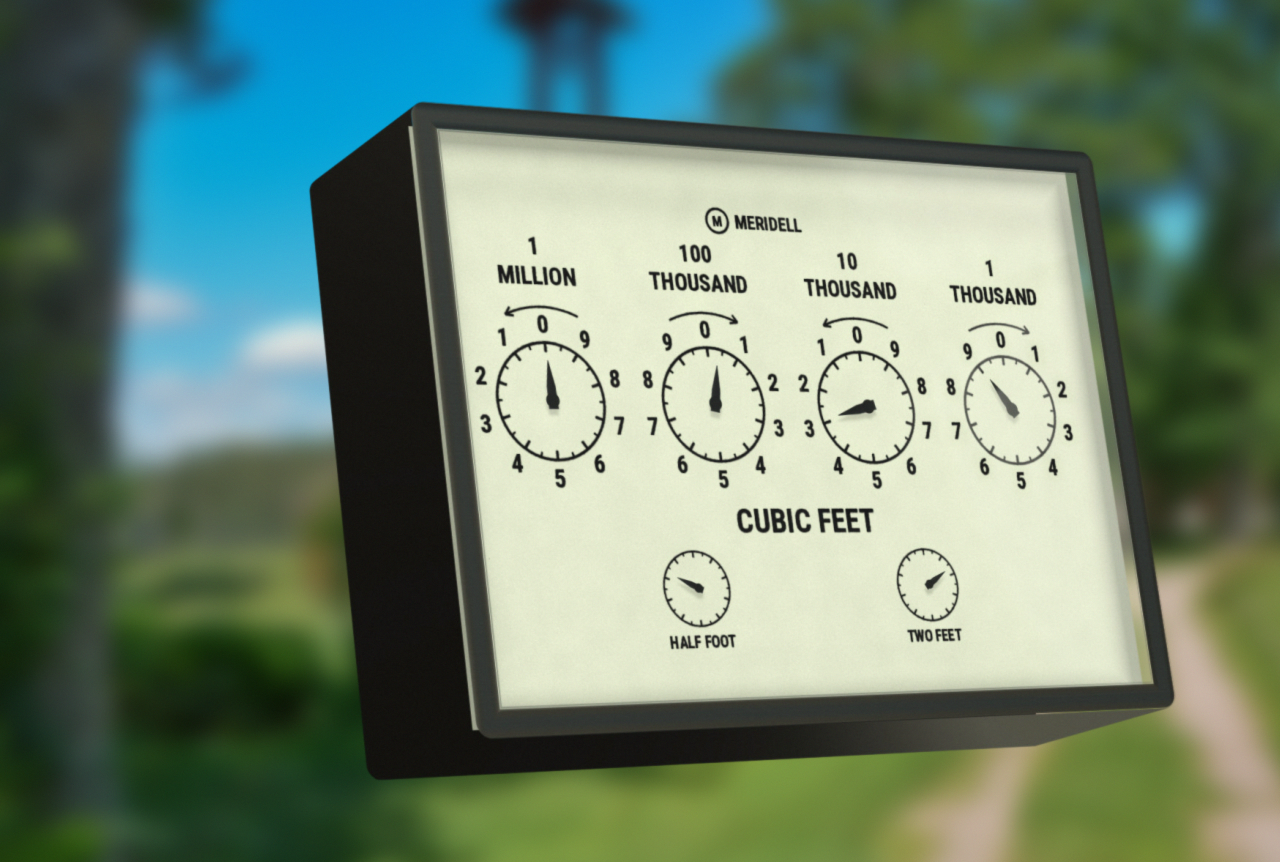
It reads ft³ 2900
